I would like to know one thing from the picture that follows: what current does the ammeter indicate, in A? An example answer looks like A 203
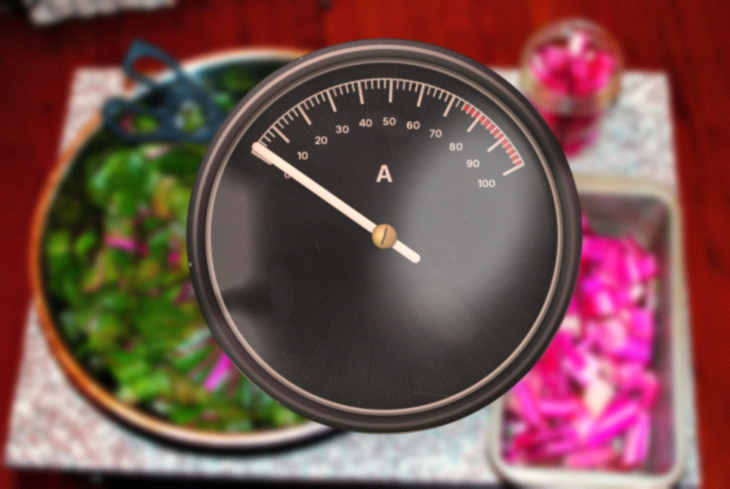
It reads A 2
